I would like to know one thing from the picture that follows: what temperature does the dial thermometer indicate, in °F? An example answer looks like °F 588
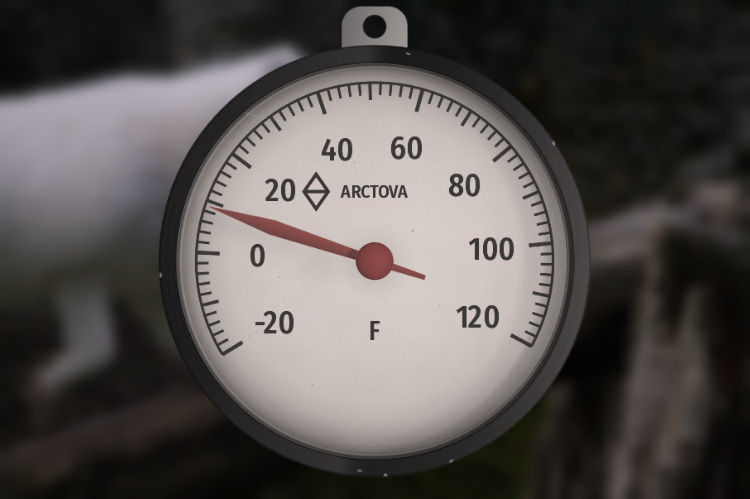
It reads °F 9
